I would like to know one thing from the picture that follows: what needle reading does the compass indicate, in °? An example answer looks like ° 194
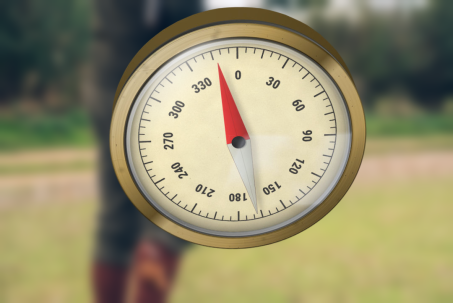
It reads ° 347.5
